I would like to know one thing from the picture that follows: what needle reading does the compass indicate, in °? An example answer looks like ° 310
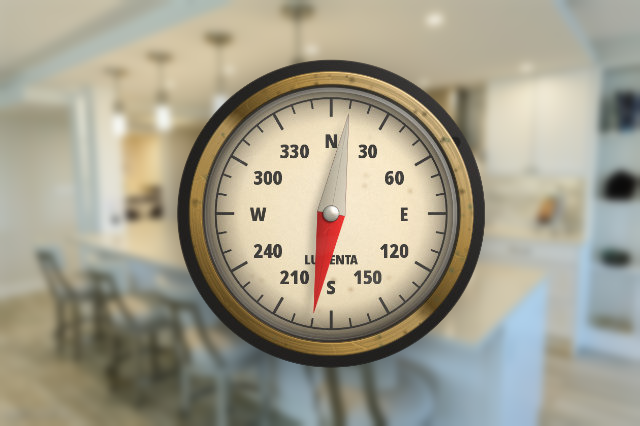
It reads ° 190
